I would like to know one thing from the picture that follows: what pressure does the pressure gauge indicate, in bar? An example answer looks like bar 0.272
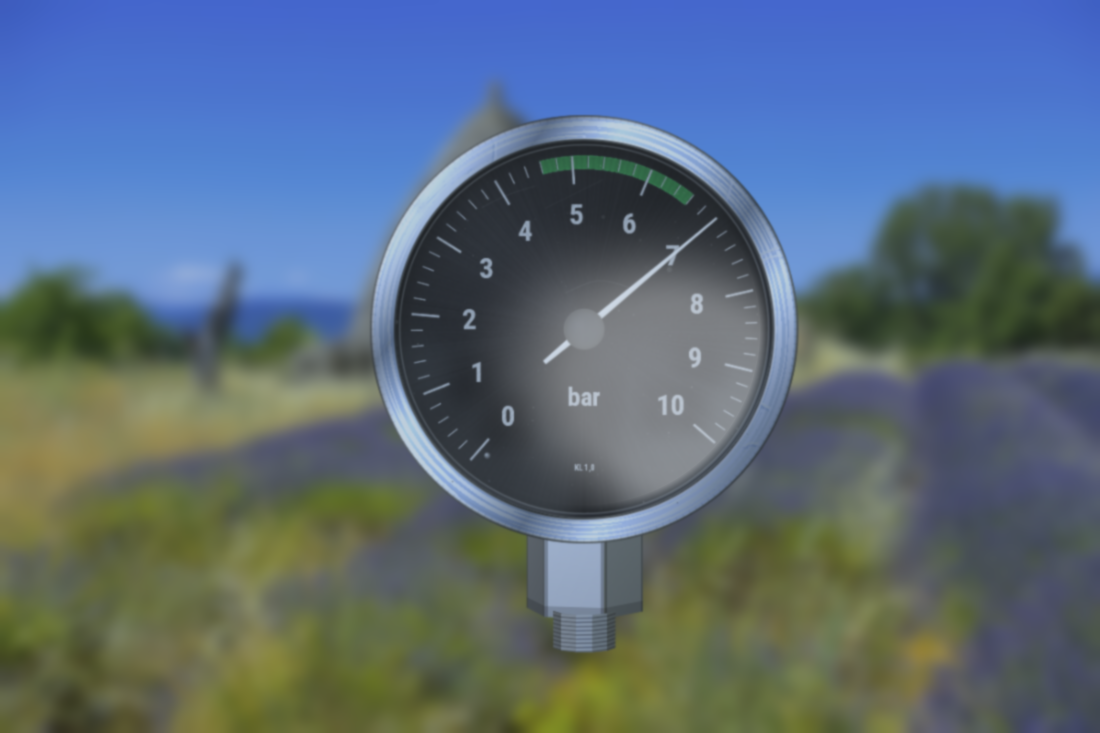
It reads bar 7
